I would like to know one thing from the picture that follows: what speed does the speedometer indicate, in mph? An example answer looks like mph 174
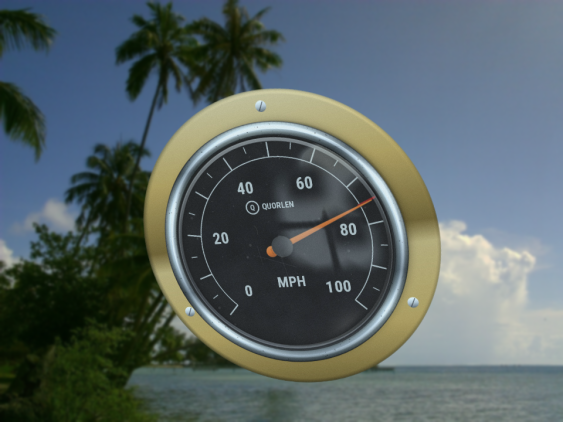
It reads mph 75
